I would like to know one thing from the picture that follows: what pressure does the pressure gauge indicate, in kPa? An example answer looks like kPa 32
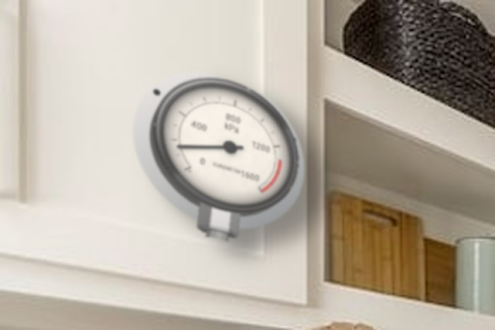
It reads kPa 150
